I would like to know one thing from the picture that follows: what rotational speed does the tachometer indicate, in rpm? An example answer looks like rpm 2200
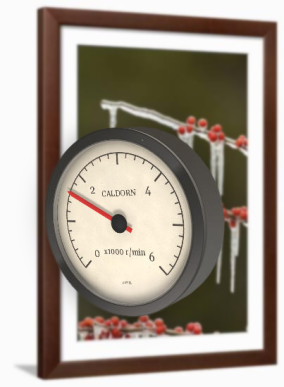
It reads rpm 1600
